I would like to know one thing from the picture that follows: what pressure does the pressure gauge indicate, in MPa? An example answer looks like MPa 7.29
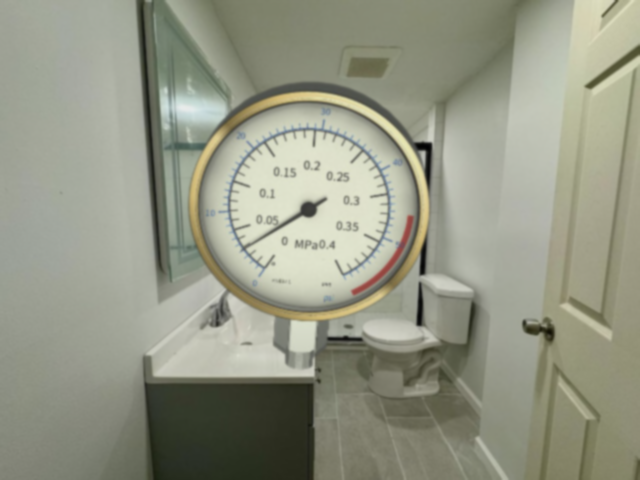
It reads MPa 0.03
